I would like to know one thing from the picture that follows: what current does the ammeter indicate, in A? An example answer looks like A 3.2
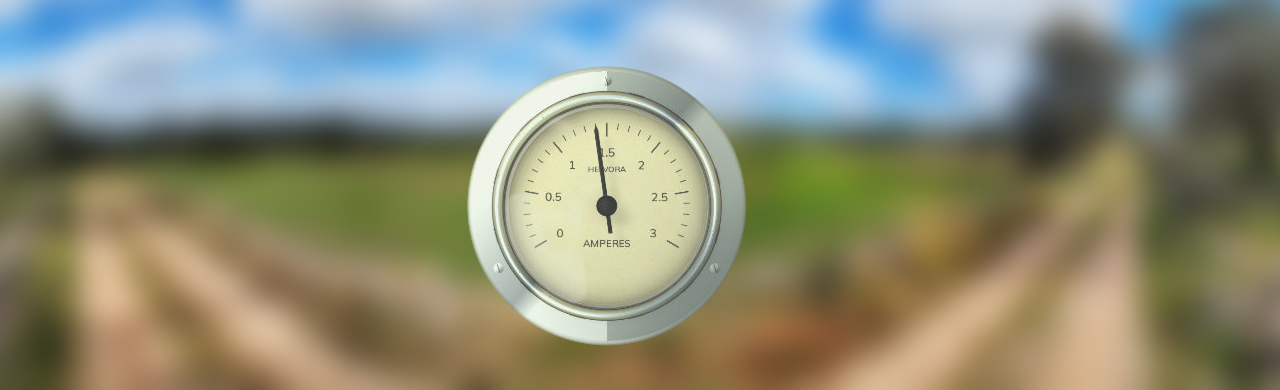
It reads A 1.4
